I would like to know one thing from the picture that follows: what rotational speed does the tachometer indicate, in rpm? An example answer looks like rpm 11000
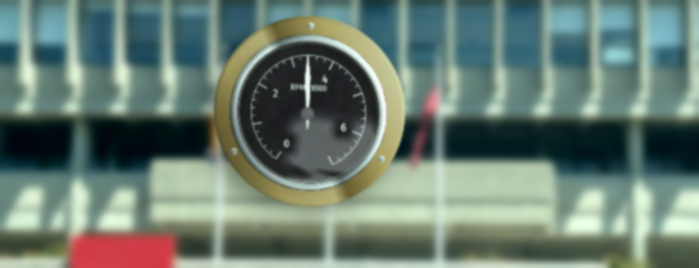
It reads rpm 3400
